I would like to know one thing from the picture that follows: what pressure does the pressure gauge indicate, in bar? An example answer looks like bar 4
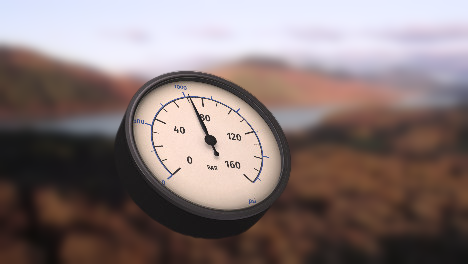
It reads bar 70
